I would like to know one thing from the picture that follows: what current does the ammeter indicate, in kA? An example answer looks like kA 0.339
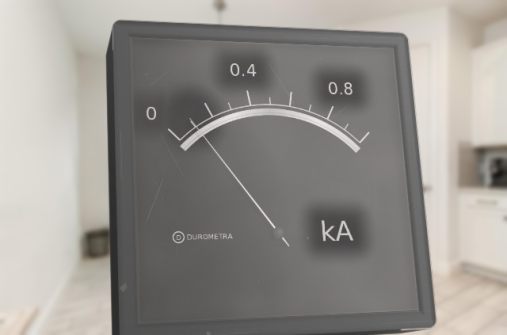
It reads kA 0.1
